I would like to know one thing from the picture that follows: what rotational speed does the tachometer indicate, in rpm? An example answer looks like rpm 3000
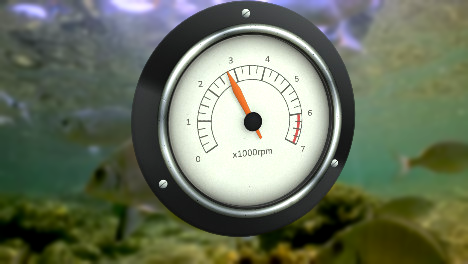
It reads rpm 2750
